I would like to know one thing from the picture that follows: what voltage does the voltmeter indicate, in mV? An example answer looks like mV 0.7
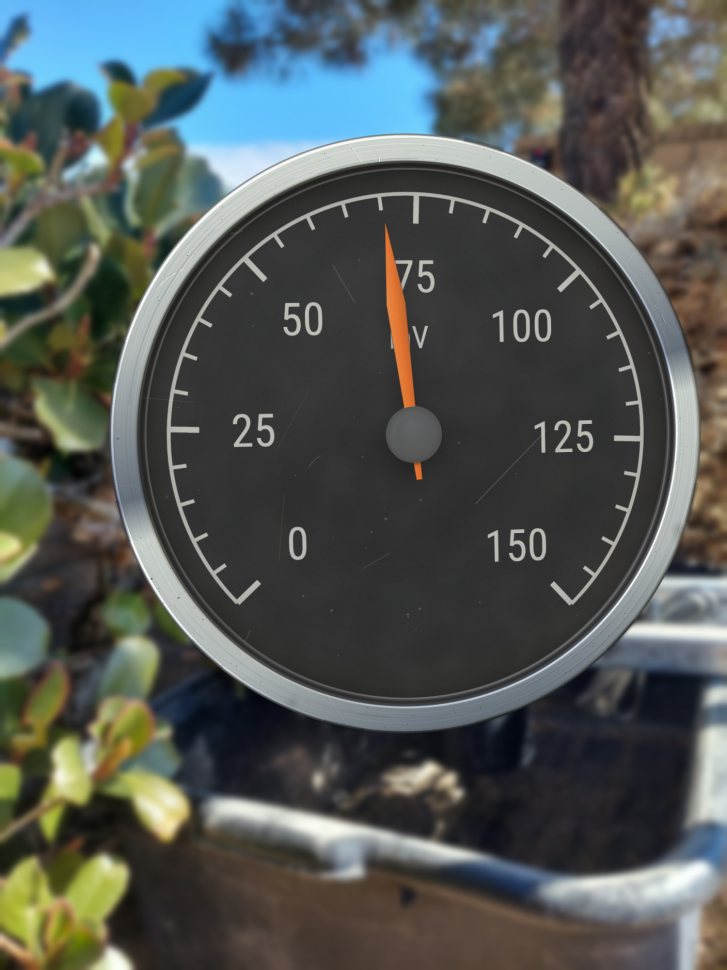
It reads mV 70
